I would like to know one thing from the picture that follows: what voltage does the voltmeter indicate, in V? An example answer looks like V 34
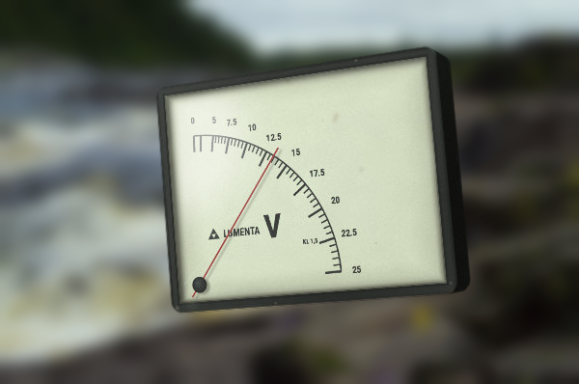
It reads V 13.5
